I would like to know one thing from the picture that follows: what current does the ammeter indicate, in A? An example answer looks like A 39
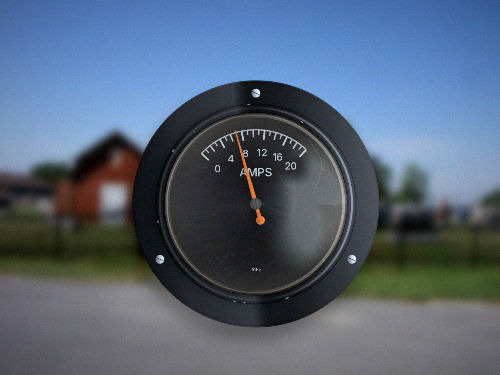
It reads A 7
